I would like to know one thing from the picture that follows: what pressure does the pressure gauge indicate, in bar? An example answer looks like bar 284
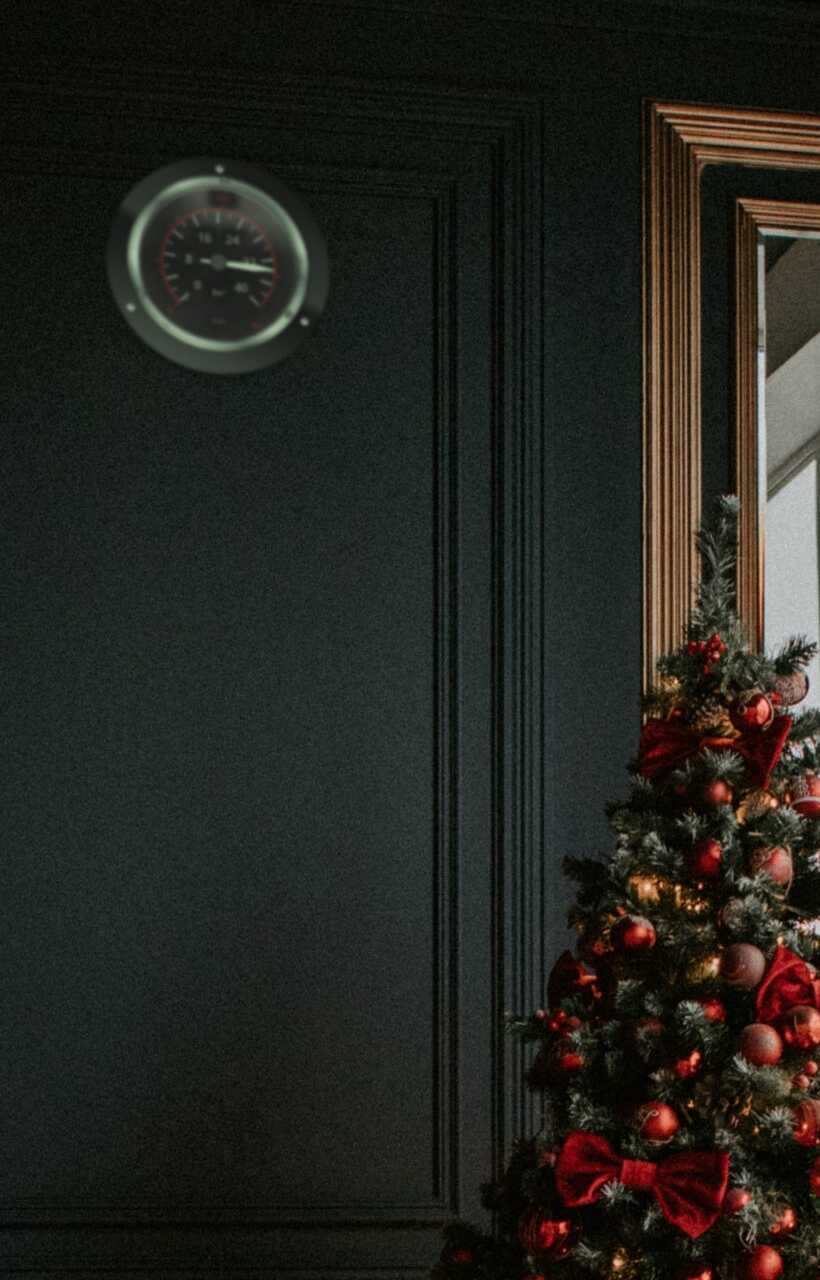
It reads bar 34
